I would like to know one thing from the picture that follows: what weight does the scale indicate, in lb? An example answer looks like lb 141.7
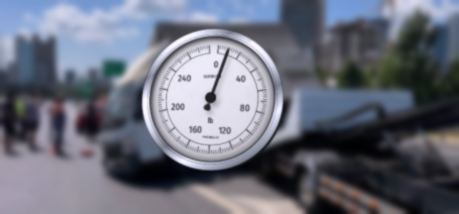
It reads lb 10
